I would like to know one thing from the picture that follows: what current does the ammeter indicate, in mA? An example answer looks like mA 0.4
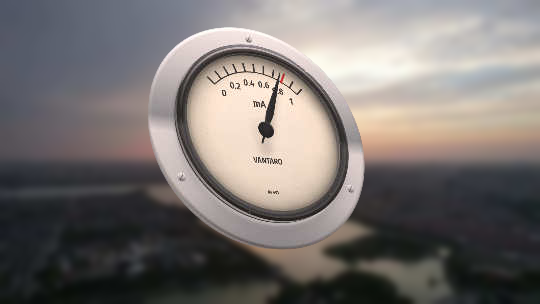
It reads mA 0.75
